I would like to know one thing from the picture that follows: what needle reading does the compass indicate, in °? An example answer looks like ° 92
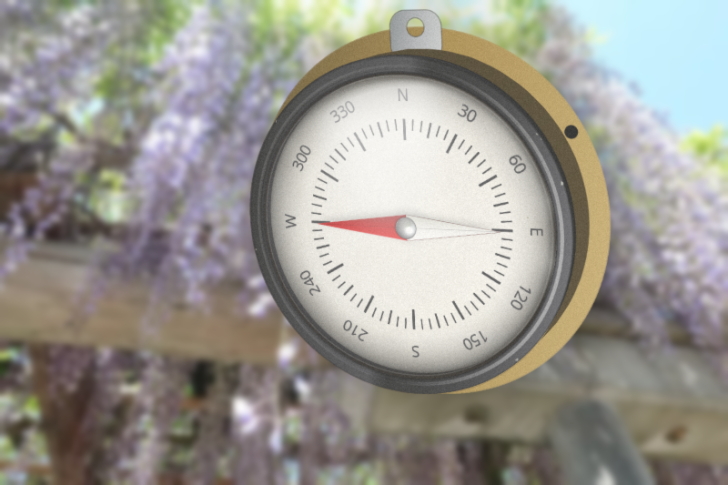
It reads ° 270
